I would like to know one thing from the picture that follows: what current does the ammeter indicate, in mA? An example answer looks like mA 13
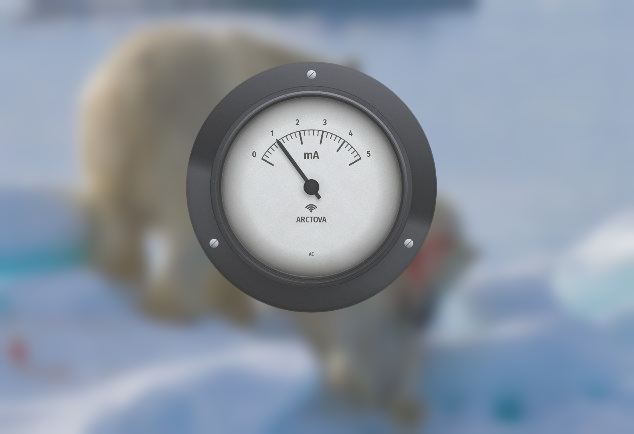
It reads mA 1
